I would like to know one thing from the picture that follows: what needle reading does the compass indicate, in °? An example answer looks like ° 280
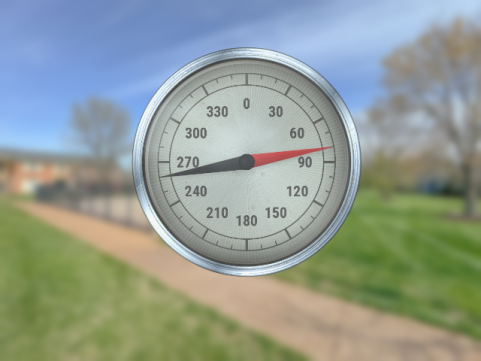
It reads ° 80
